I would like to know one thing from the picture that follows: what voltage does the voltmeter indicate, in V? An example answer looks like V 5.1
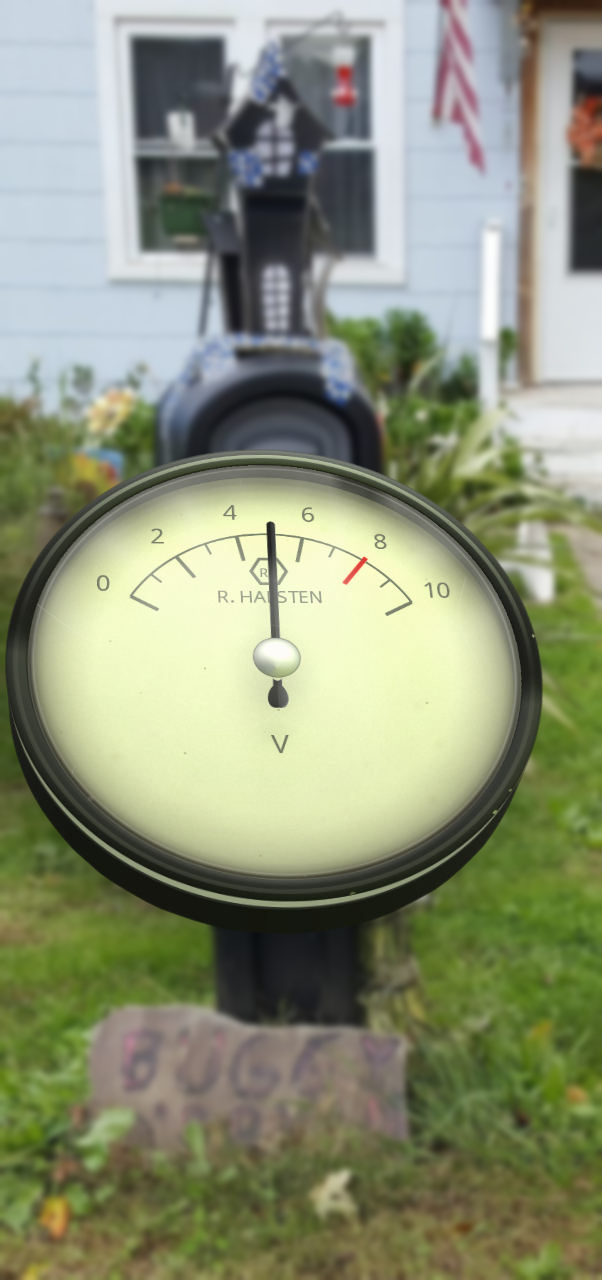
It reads V 5
